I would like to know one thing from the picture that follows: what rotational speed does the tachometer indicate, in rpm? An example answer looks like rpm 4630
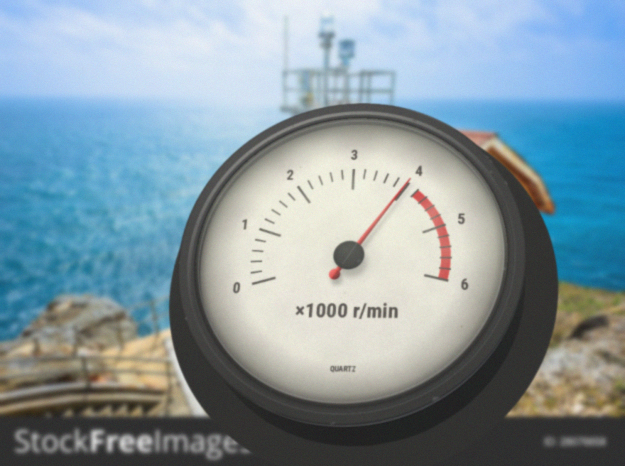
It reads rpm 4000
